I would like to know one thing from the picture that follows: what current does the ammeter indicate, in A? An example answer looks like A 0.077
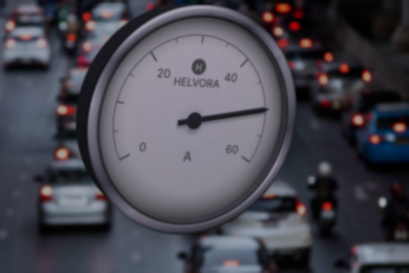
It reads A 50
